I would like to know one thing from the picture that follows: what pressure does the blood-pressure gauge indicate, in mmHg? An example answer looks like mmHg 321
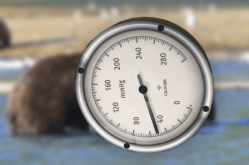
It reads mmHg 50
